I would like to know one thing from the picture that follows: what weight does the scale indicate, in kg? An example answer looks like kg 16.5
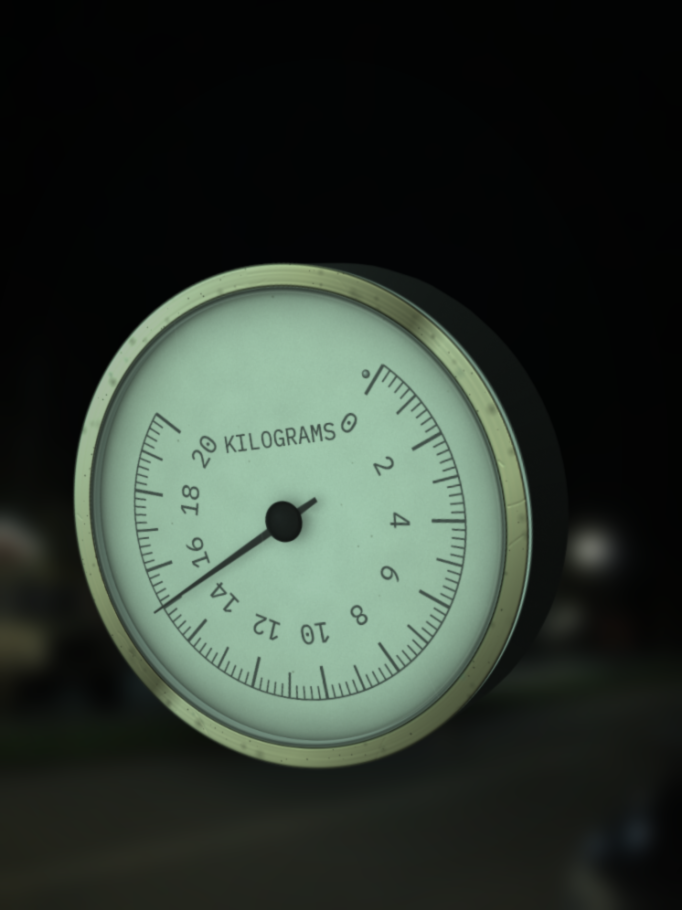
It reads kg 15
